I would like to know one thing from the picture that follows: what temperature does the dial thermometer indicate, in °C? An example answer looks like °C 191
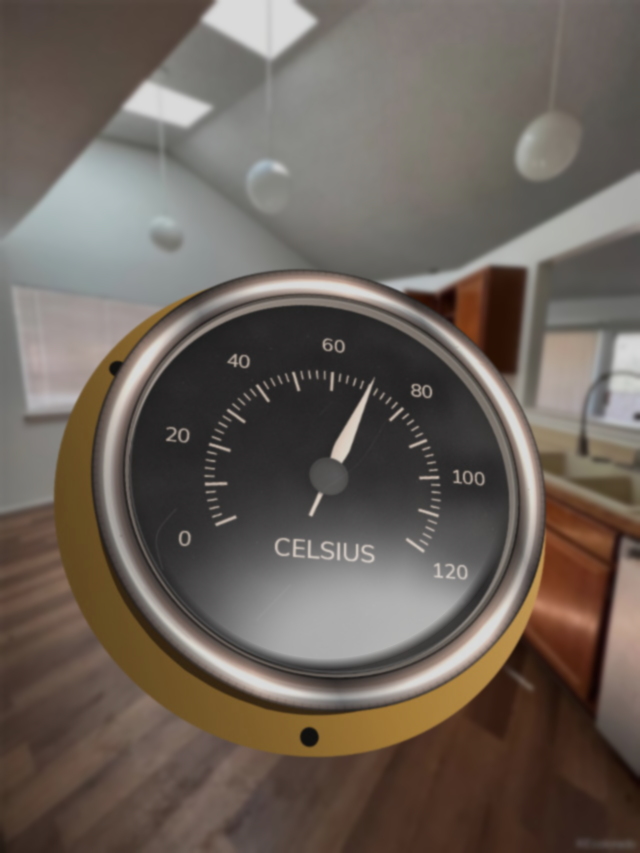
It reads °C 70
